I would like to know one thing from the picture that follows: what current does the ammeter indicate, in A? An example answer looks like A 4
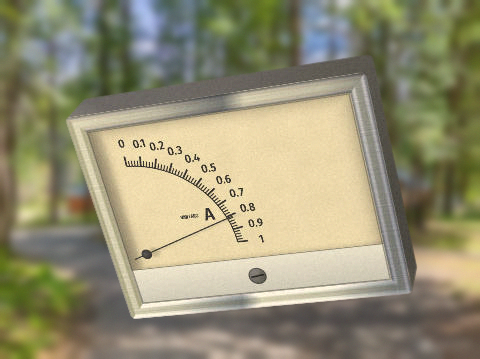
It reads A 0.8
